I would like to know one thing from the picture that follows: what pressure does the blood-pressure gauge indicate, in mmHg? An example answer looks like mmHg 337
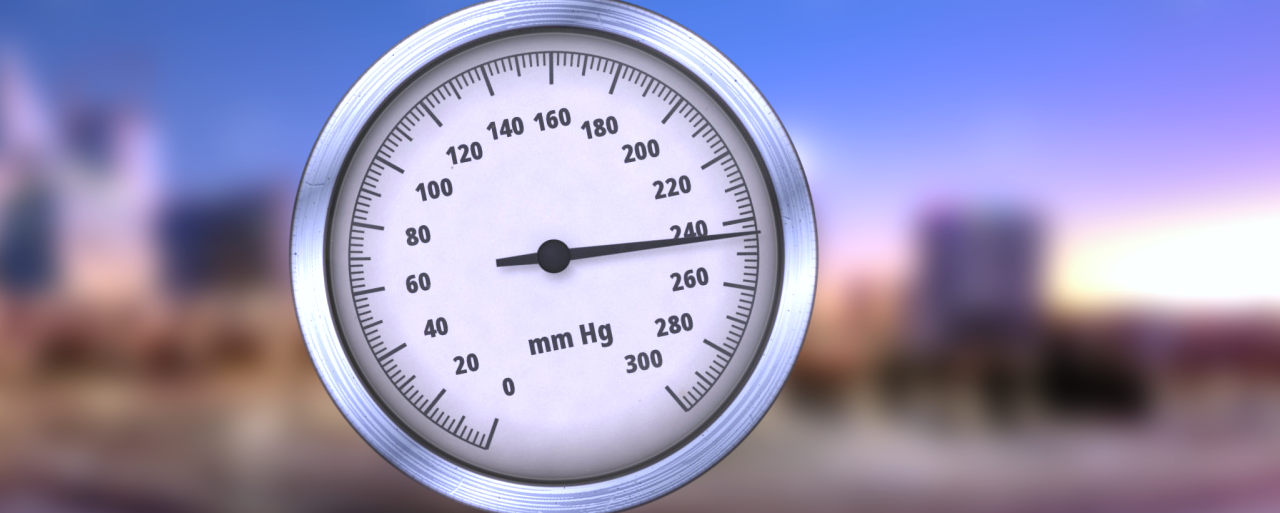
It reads mmHg 244
